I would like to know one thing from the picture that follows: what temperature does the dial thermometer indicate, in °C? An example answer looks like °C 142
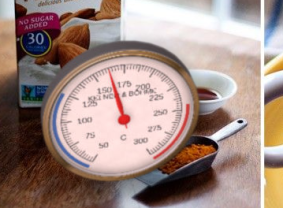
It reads °C 162.5
